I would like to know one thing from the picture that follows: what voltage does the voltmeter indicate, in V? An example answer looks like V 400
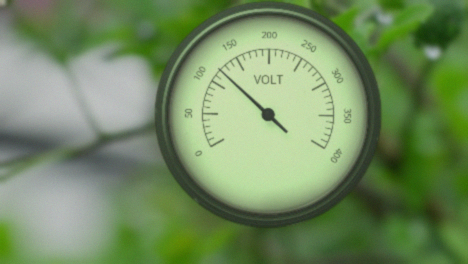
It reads V 120
